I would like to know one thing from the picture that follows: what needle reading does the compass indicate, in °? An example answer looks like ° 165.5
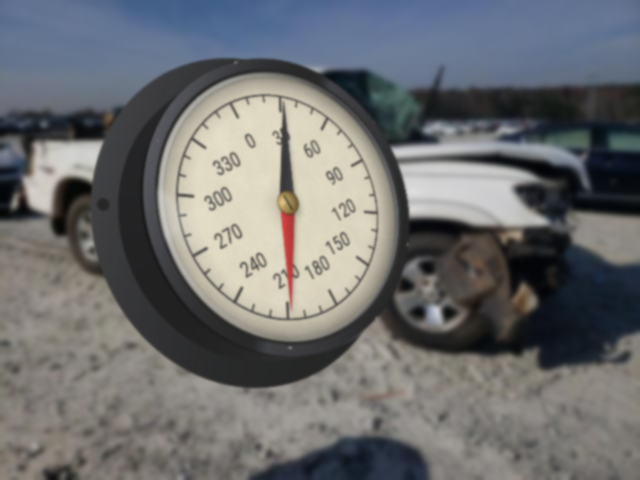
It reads ° 210
